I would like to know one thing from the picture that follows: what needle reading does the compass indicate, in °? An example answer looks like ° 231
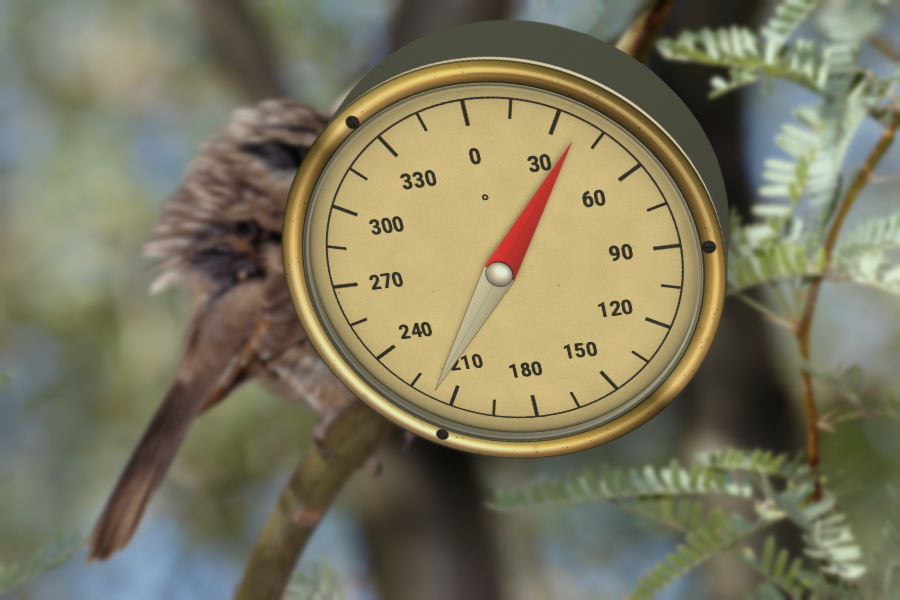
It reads ° 37.5
